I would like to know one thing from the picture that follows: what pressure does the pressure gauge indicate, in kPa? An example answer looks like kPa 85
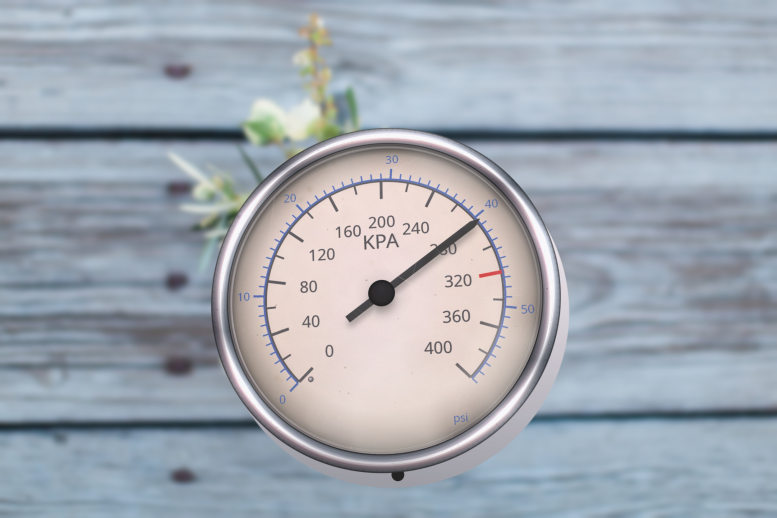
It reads kPa 280
